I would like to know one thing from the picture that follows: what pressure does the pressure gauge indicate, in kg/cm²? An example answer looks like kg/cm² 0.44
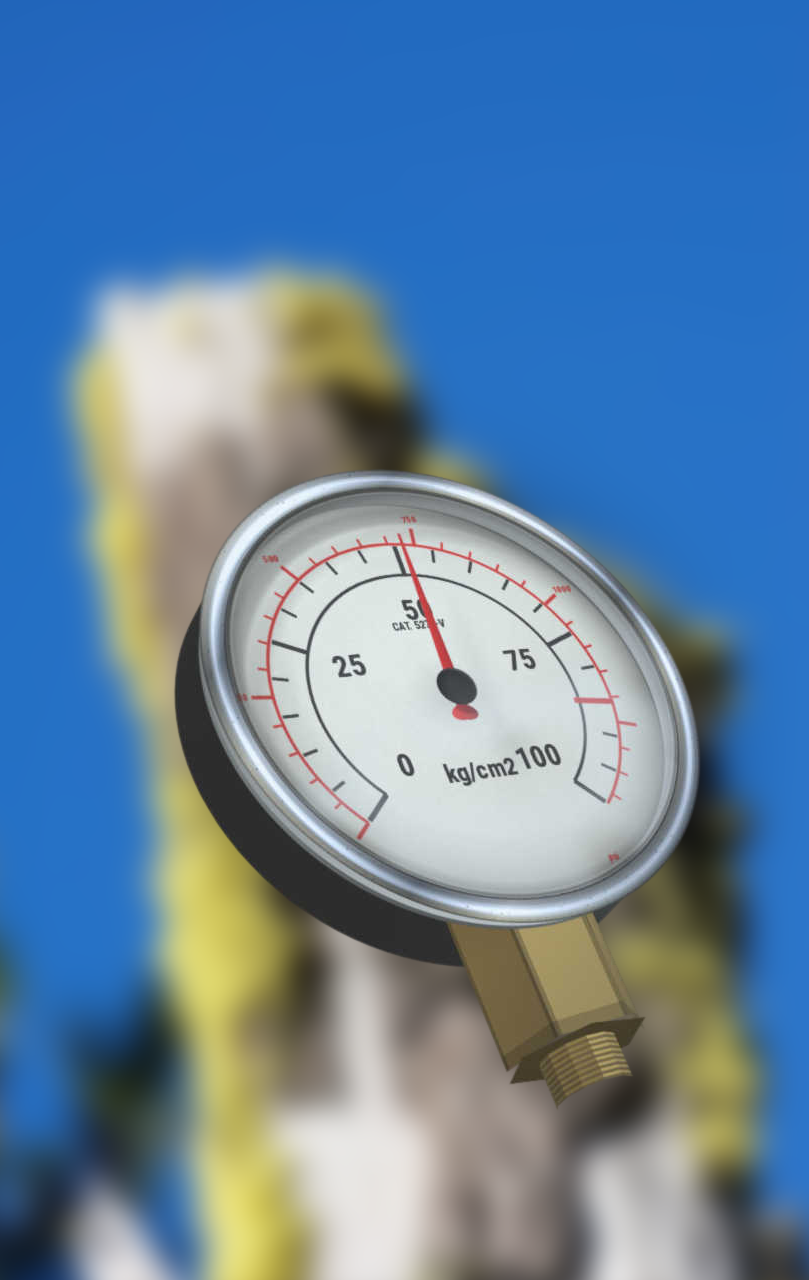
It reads kg/cm² 50
